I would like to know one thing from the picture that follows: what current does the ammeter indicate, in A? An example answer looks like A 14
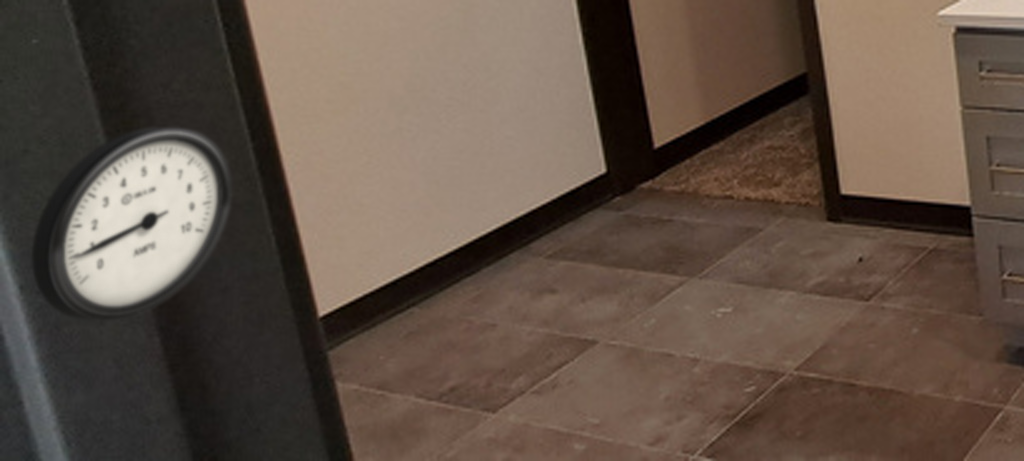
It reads A 1
